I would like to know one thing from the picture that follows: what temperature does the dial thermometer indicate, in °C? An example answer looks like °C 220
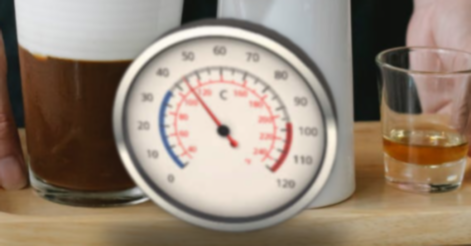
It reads °C 45
